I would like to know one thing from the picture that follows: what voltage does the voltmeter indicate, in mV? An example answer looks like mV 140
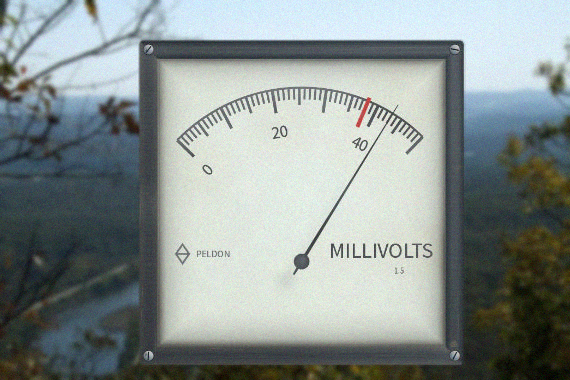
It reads mV 43
